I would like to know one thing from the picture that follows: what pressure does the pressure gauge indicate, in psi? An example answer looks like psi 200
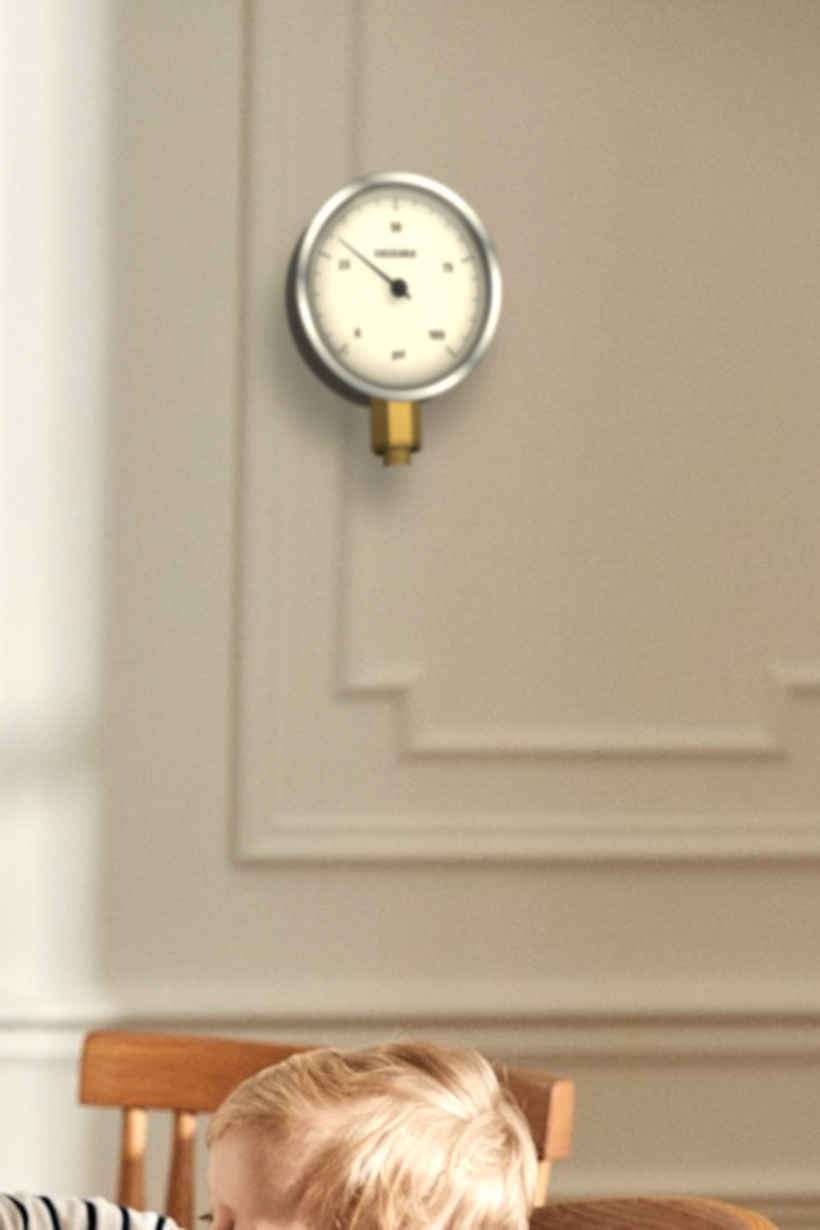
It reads psi 30
